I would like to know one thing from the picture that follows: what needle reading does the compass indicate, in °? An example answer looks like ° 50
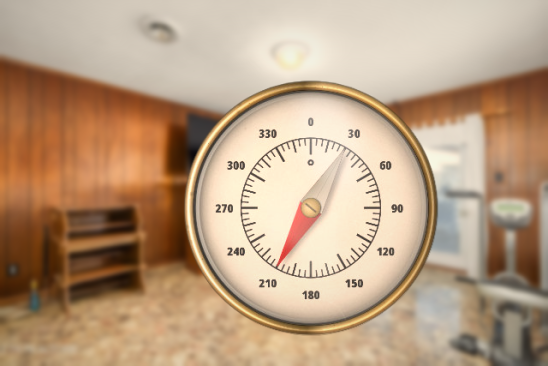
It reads ° 210
